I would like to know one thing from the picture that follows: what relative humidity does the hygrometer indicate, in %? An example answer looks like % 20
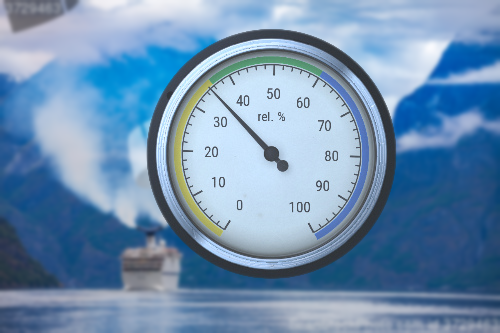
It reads % 35
